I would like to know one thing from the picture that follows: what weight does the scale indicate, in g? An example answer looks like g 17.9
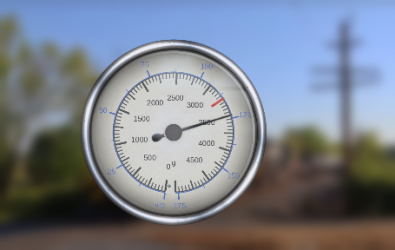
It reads g 3500
